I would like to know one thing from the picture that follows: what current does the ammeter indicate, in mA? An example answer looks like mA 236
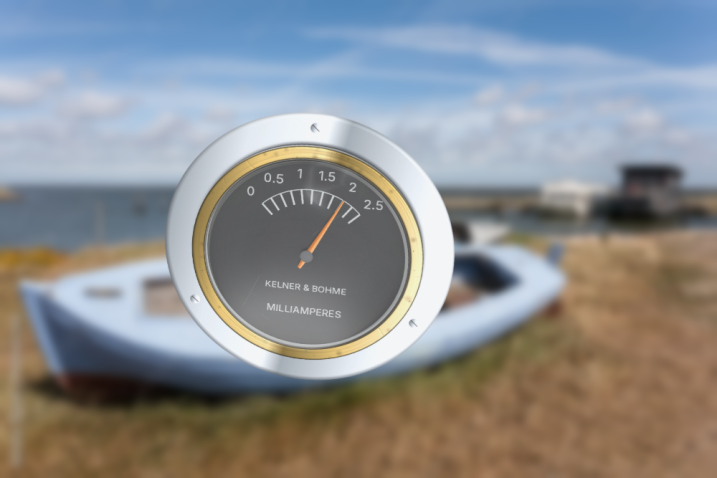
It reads mA 2
